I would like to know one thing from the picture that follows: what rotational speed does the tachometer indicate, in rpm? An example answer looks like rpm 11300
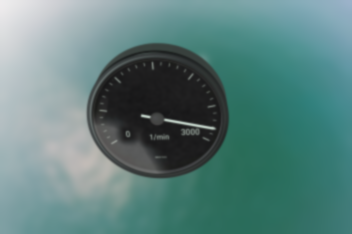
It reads rpm 2800
